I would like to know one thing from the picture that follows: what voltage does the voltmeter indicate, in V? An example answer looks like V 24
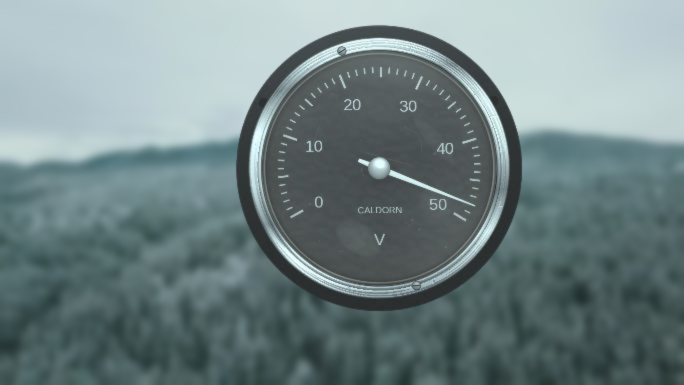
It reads V 48
